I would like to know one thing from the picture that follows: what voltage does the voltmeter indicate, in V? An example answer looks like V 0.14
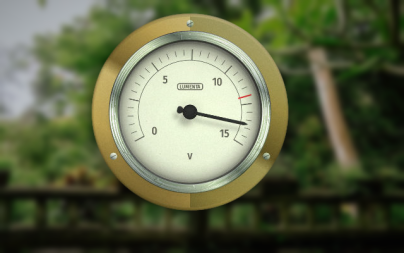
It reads V 13.75
